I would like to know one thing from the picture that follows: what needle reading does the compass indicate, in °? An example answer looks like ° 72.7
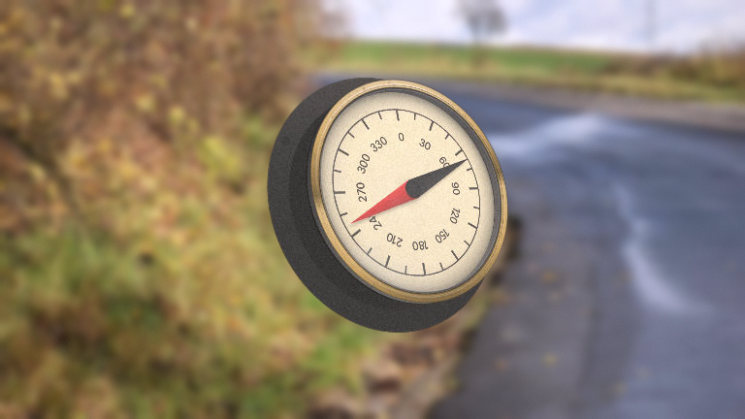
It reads ° 247.5
